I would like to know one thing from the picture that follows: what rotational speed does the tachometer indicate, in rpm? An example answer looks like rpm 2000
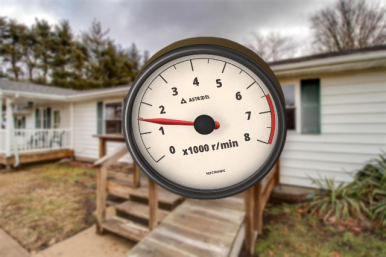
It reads rpm 1500
